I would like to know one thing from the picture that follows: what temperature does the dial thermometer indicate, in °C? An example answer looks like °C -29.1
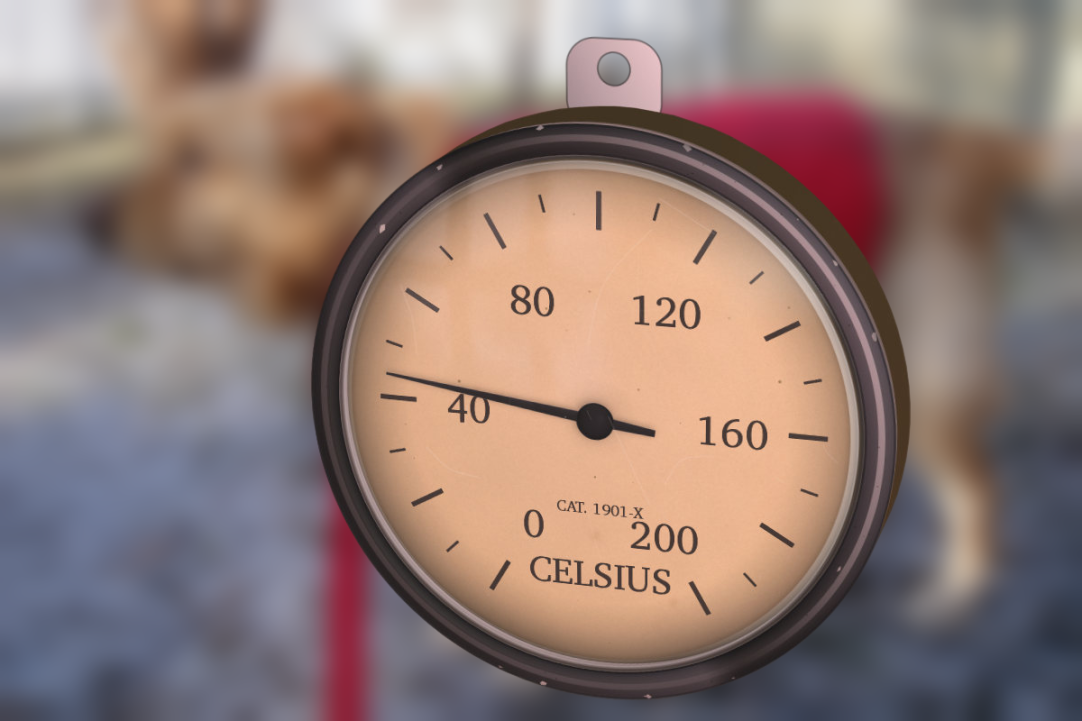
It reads °C 45
